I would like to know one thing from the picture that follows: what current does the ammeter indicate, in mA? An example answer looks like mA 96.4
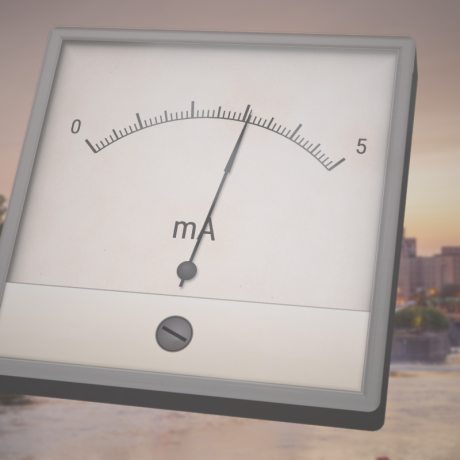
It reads mA 3.1
